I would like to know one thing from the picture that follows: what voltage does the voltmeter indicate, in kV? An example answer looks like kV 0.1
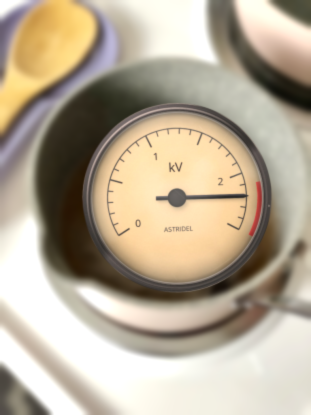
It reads kV 2.2
